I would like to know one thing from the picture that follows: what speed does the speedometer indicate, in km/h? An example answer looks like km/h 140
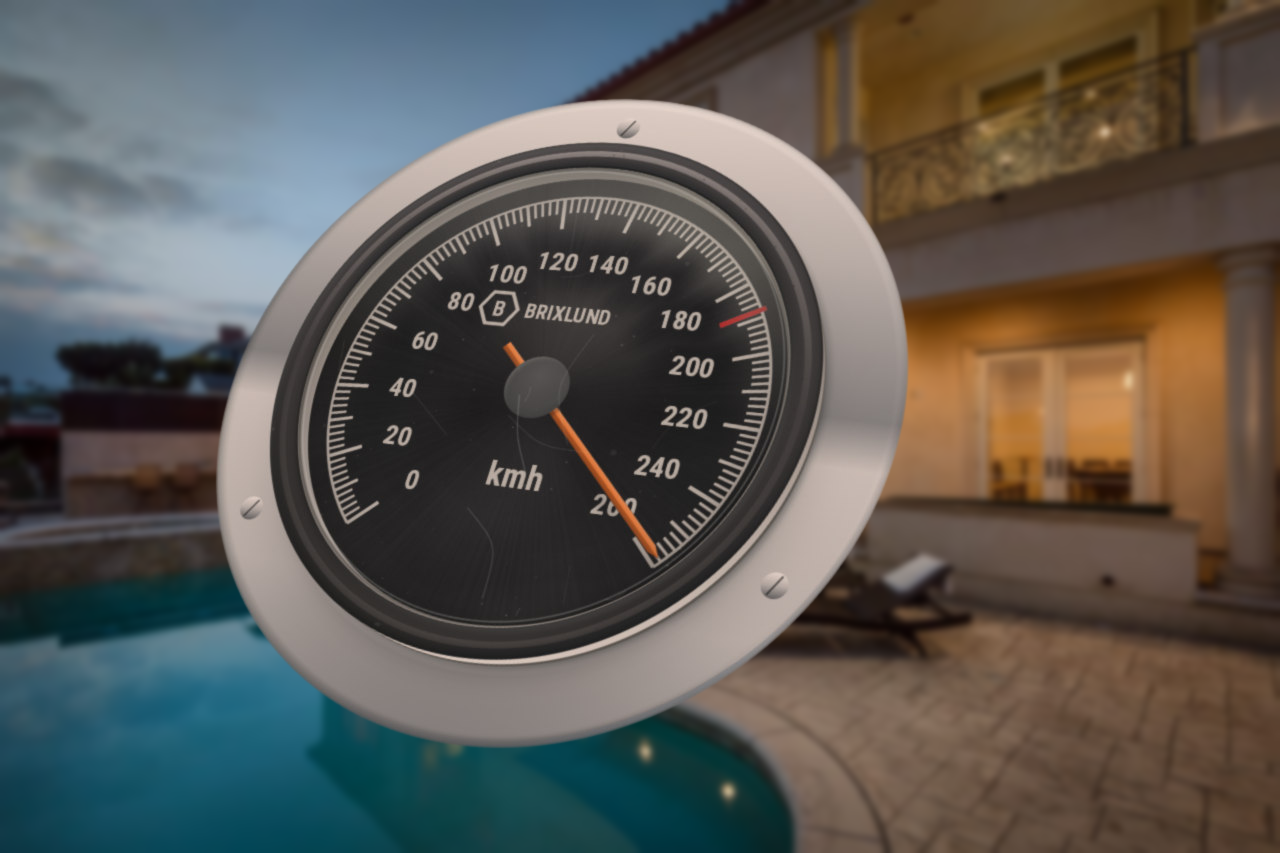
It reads km/h 258
